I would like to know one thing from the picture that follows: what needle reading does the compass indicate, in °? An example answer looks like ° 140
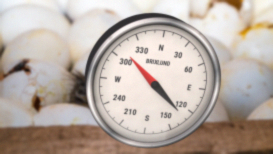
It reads ° 310
